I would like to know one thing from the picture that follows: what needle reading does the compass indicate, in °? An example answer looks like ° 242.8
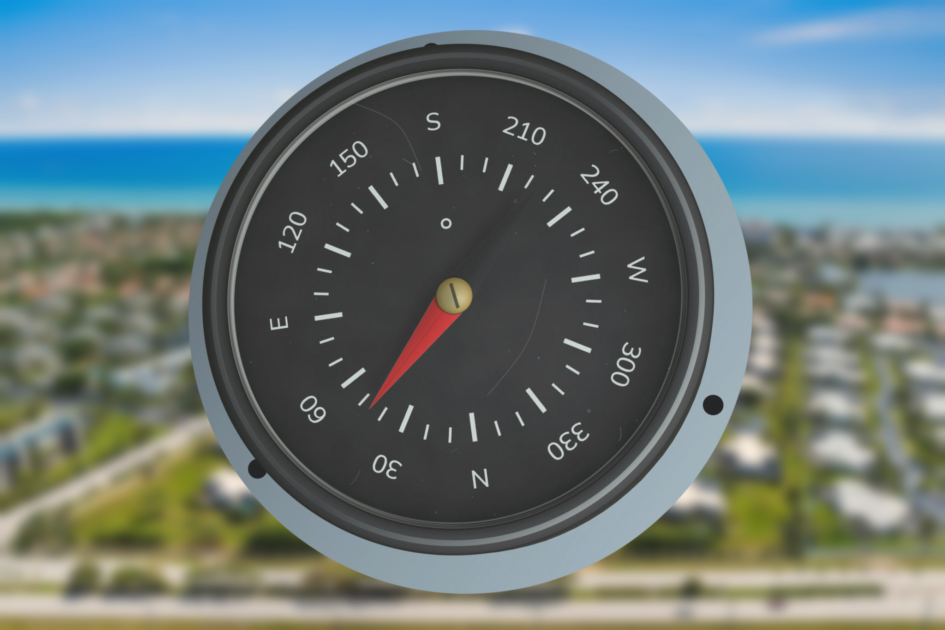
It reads ° 45
